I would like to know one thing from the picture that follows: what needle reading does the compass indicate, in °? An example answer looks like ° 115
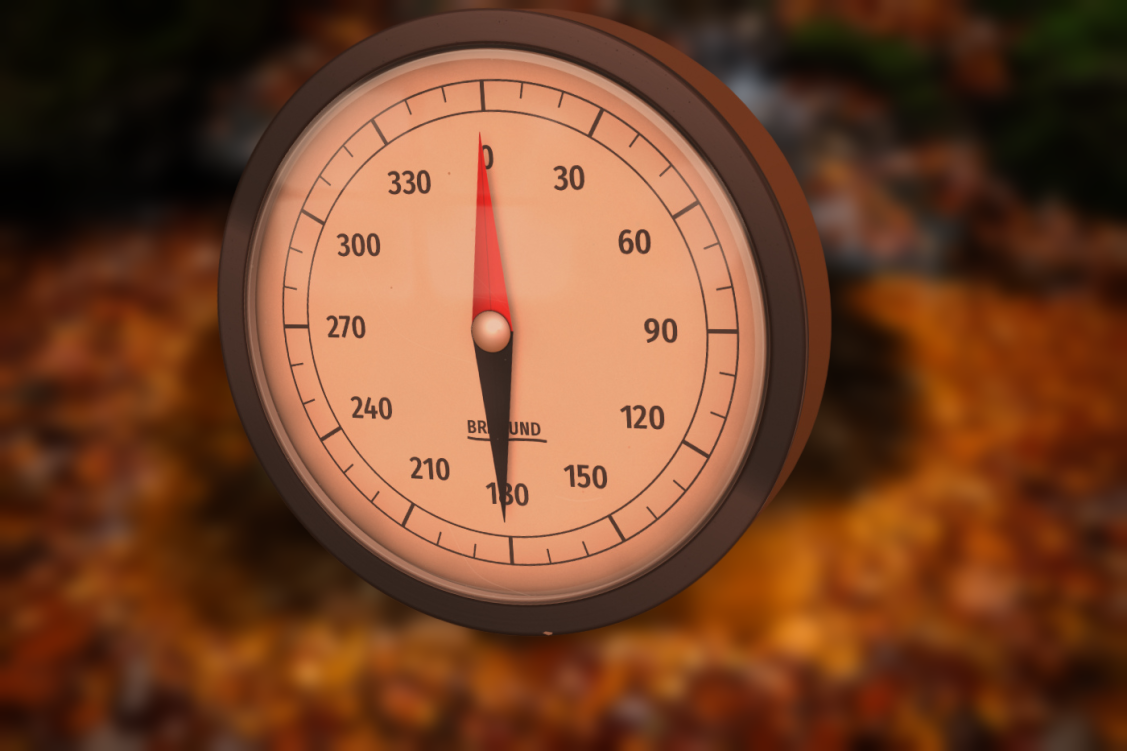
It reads ° 0
